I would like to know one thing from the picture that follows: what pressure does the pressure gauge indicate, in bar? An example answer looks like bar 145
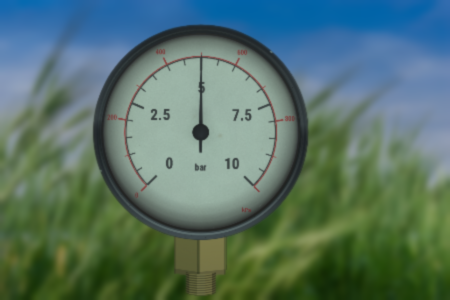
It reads bar 5
